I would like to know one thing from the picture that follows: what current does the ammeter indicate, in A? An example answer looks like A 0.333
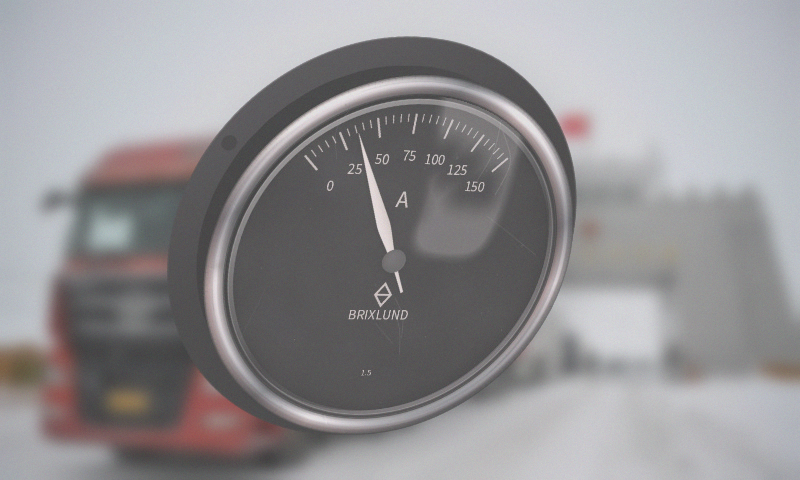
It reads A 35
